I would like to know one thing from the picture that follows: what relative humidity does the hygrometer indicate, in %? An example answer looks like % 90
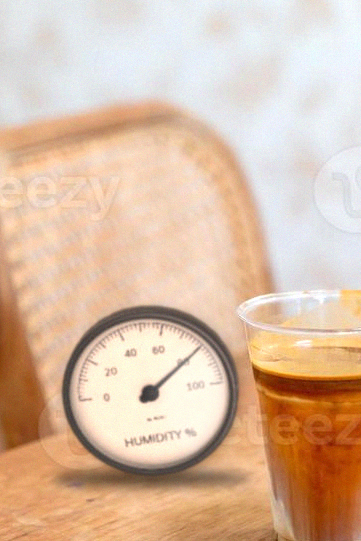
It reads % 80
